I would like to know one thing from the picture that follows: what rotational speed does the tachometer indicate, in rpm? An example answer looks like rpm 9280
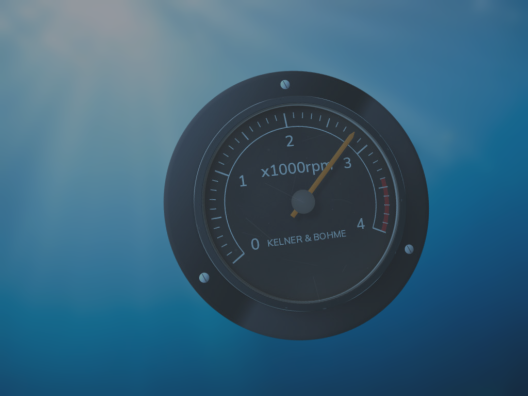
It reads rpm 2800
